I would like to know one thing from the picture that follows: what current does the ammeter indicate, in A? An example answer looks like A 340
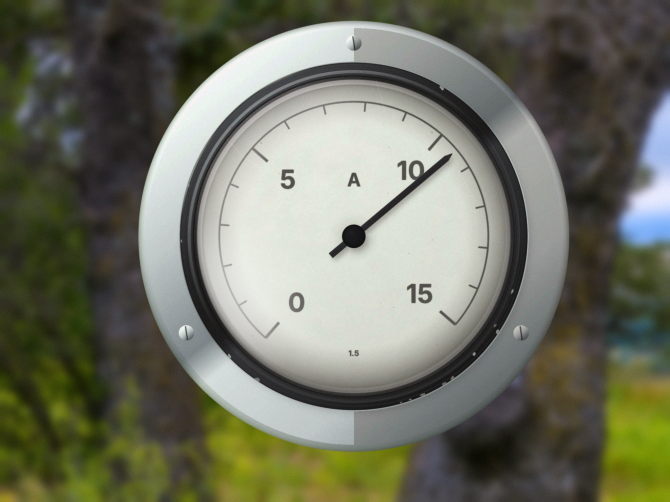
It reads A 10.5
